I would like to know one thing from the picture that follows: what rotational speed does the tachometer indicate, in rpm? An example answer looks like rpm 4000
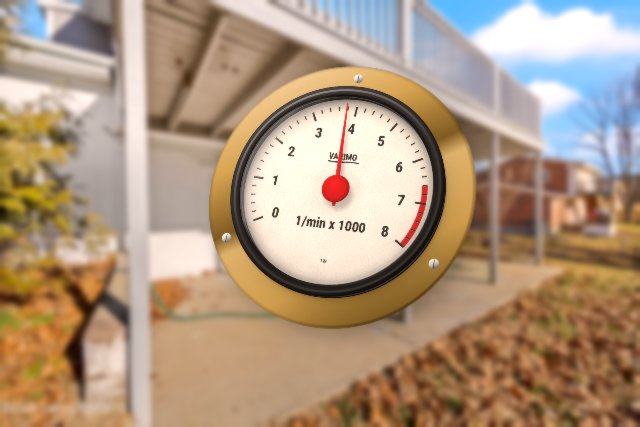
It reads rpm 3800
